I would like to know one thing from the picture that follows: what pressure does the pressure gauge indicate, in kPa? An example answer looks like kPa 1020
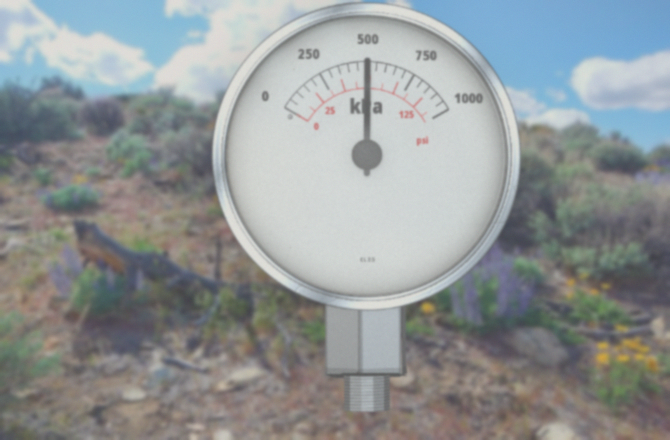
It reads kPa 500
